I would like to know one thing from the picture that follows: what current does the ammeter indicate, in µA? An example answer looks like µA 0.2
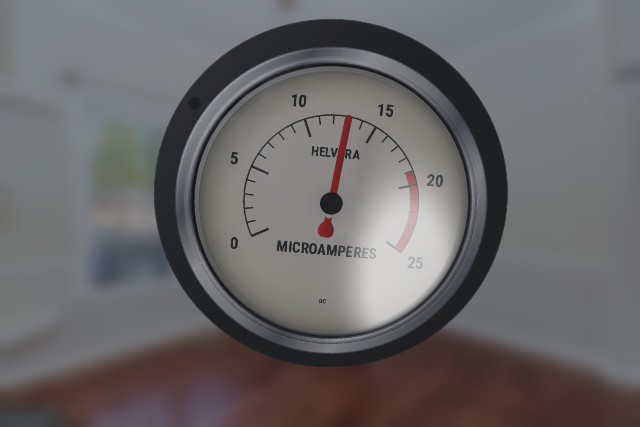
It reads µA 13
